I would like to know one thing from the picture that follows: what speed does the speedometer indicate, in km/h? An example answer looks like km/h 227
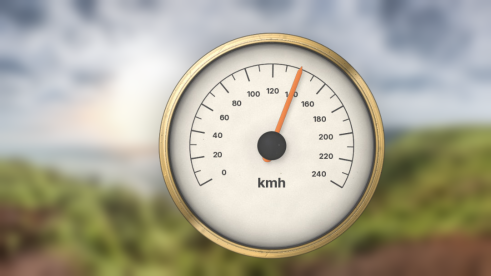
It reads km/h 140
